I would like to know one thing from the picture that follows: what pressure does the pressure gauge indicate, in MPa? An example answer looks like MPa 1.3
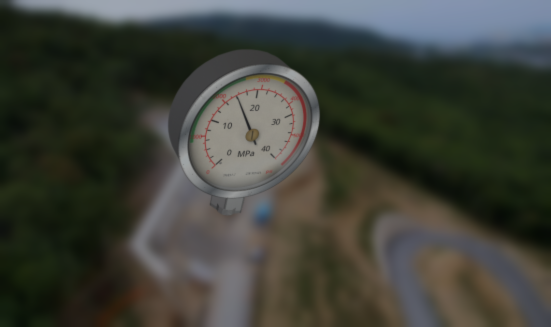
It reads MPa 16
